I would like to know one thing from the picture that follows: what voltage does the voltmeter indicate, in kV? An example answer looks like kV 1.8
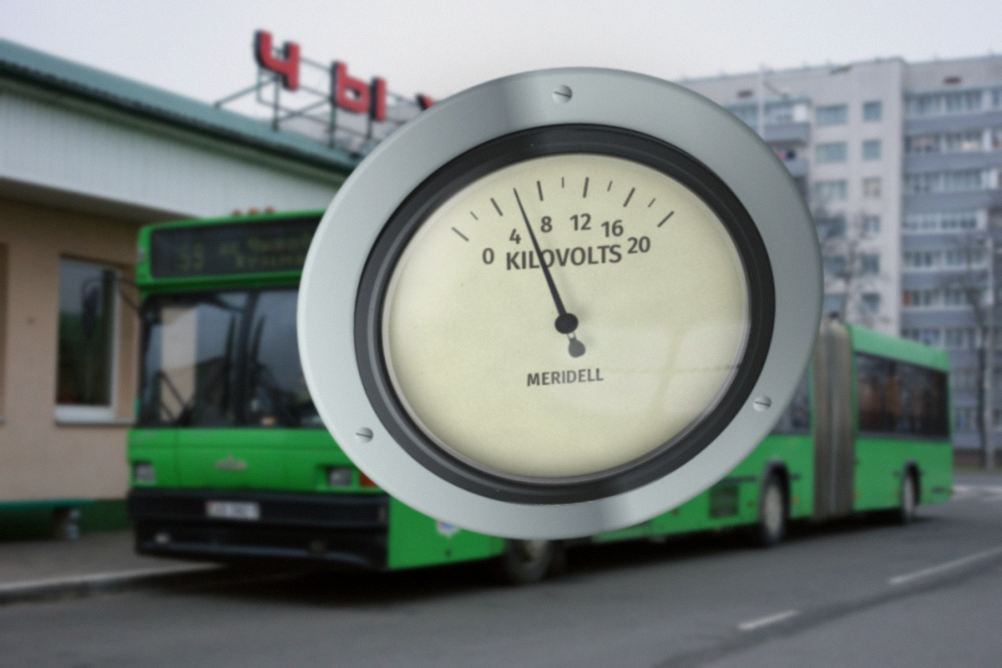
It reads kV 6
